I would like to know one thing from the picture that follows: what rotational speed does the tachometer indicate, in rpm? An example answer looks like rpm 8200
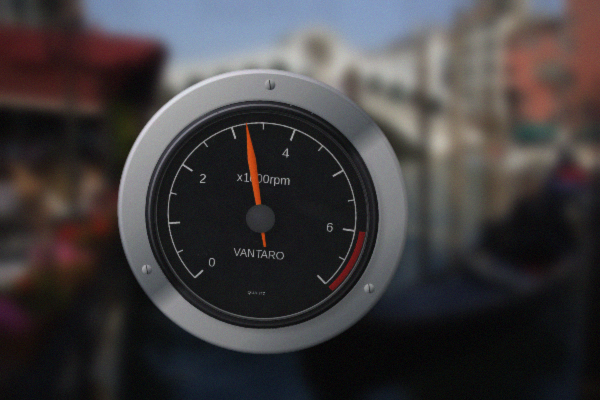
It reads rpm 3250
